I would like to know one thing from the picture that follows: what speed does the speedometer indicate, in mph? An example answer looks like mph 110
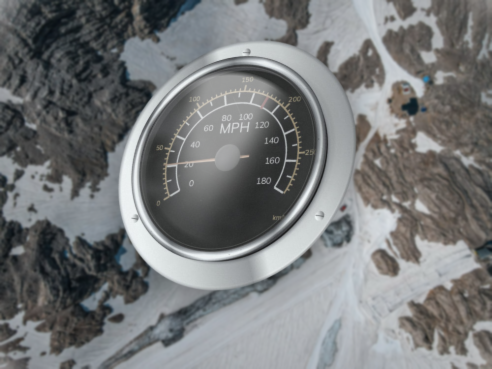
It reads mph 20
